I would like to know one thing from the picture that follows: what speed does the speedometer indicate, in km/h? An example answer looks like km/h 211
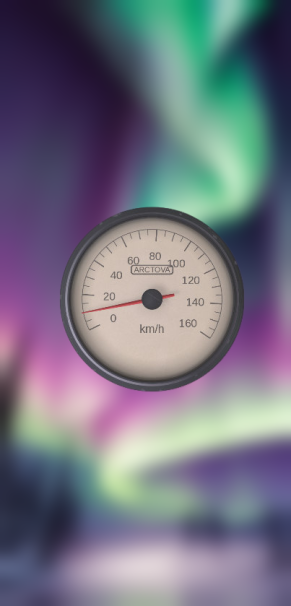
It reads km/h 10
